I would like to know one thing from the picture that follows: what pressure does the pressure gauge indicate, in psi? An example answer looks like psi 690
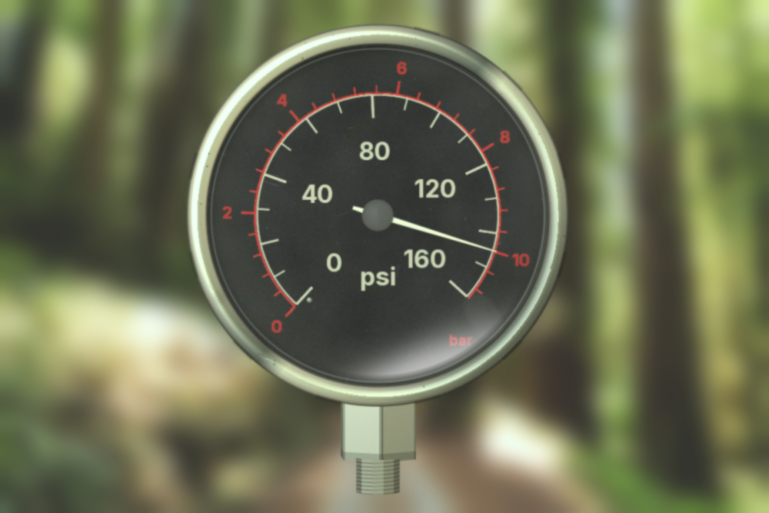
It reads psi 145
